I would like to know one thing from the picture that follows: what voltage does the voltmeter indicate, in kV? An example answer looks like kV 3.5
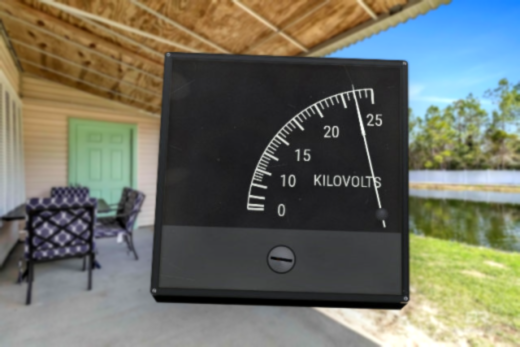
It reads kV 23.5
